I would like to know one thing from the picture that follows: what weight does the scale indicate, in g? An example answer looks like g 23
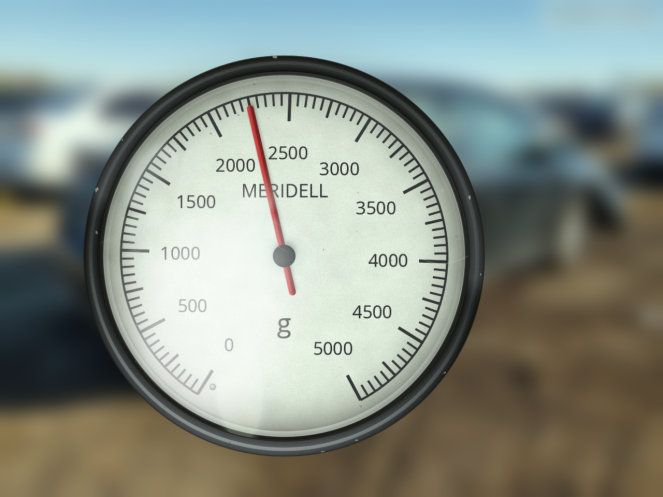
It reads g 2250
